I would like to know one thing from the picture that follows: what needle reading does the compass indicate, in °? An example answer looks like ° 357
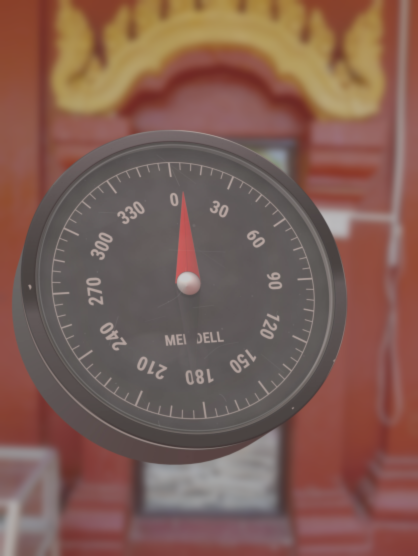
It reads ° 5
